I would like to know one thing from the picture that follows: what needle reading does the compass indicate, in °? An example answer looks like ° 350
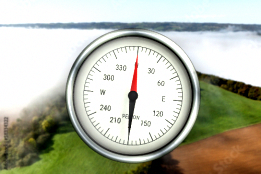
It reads ° 0
